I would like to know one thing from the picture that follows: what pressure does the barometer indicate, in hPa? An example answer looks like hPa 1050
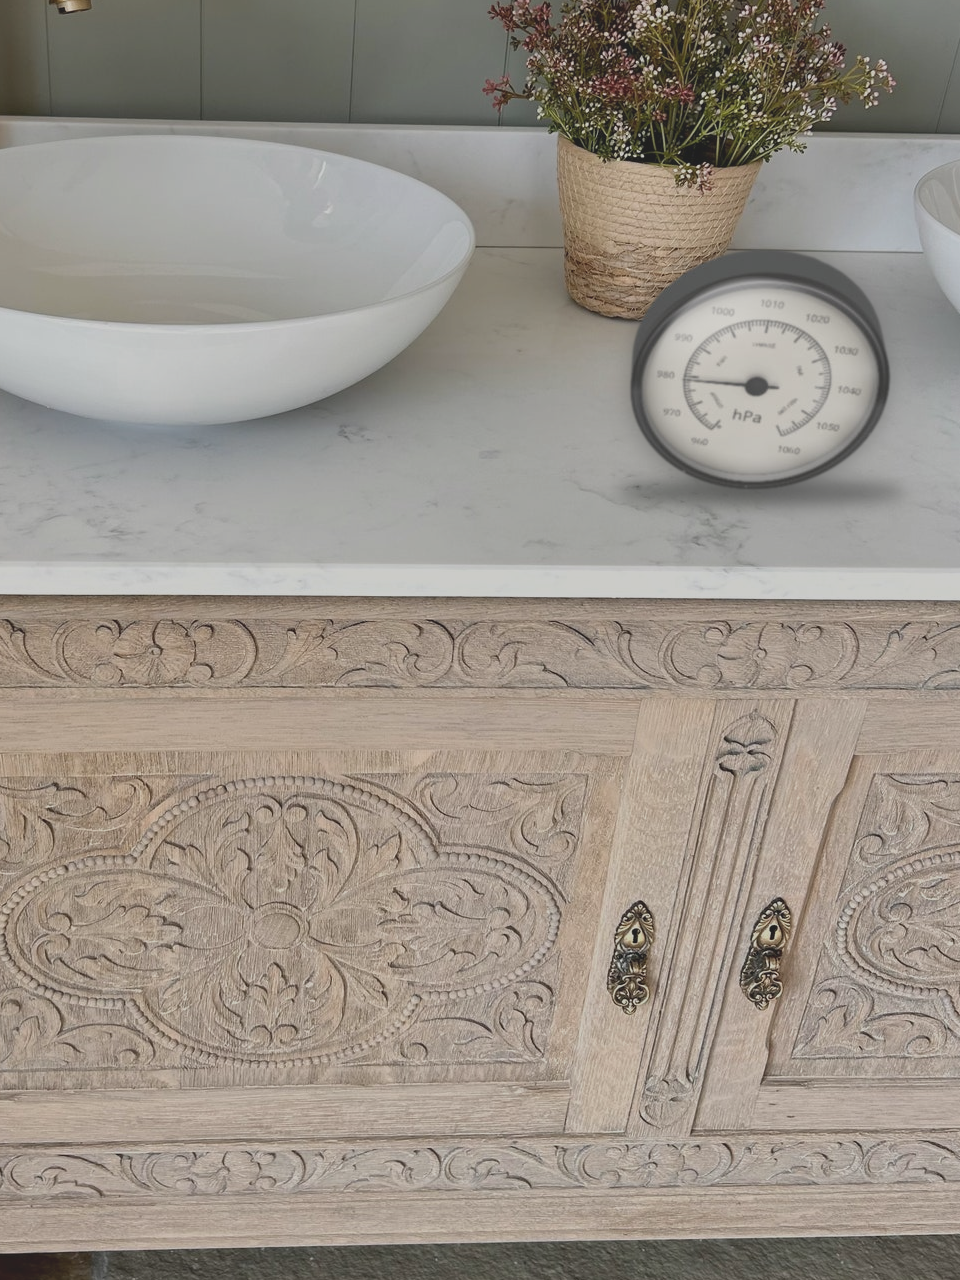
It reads hPa 980
